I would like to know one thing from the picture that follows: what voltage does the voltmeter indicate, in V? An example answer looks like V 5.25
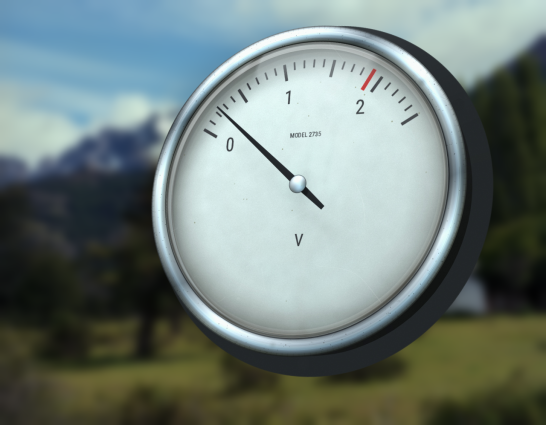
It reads V 0.25
